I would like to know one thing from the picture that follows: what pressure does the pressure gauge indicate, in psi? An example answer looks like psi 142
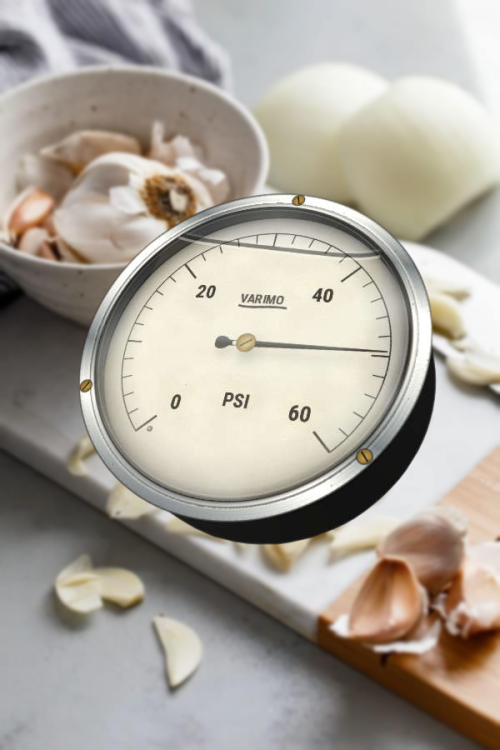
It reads psi 50
